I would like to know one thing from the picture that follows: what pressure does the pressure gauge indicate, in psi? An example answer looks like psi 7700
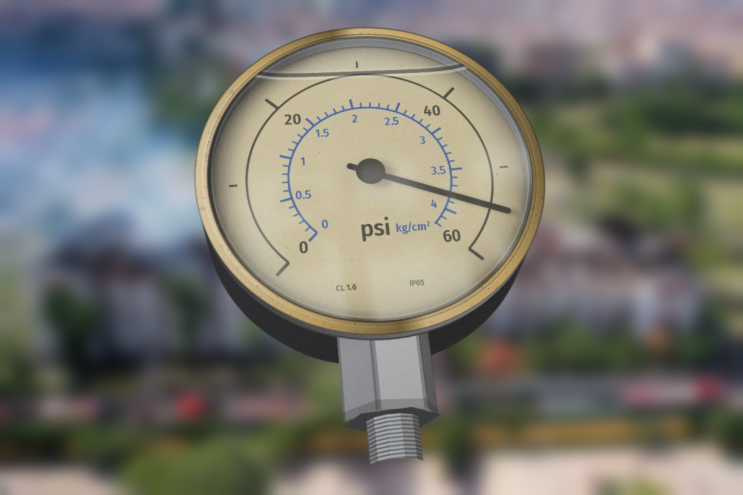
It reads psi 55
